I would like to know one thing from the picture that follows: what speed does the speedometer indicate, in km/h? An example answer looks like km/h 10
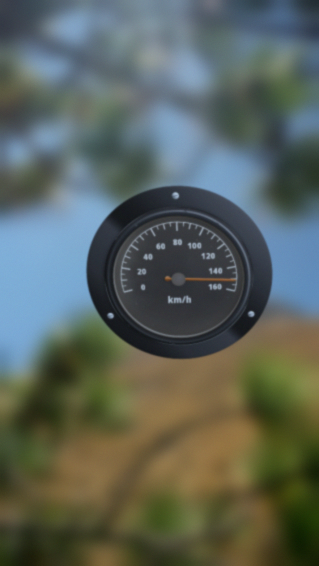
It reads km/h 150
